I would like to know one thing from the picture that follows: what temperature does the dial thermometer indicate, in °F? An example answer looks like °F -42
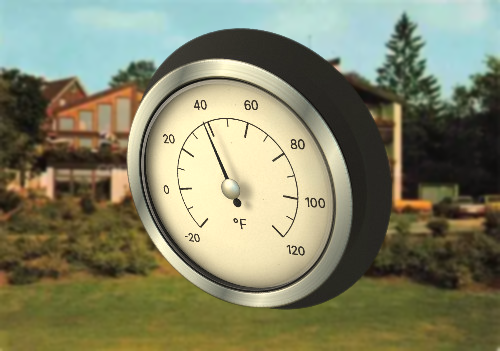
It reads °F 40
